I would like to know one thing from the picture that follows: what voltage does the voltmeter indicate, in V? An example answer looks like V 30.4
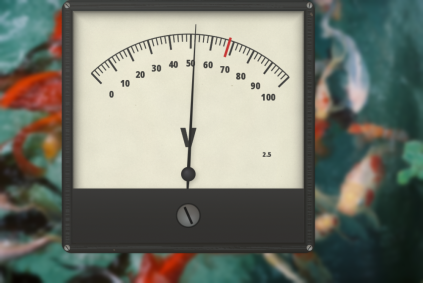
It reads V 52
